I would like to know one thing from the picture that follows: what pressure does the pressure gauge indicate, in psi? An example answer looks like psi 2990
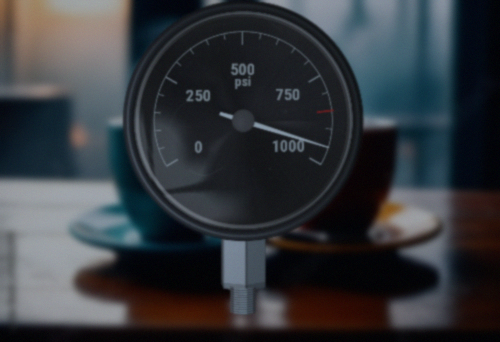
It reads psi 950
